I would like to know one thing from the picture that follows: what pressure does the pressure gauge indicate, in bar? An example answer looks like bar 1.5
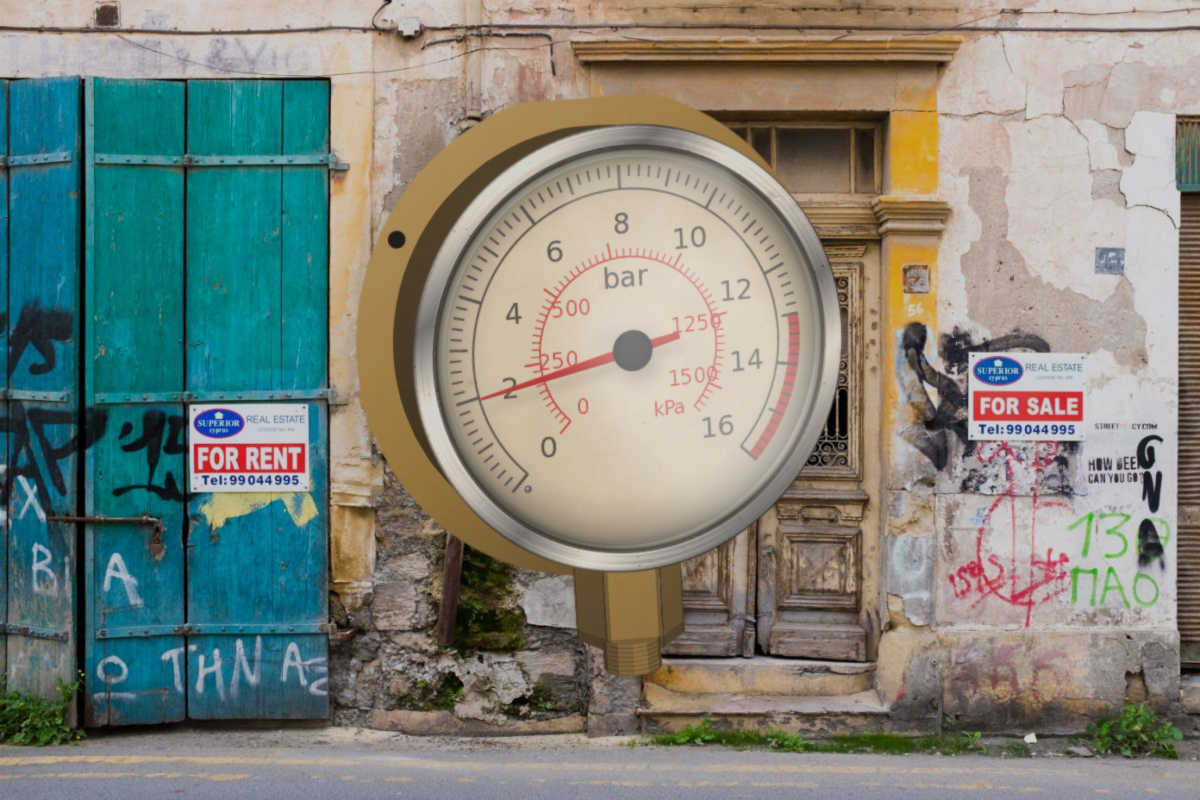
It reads bar 2
